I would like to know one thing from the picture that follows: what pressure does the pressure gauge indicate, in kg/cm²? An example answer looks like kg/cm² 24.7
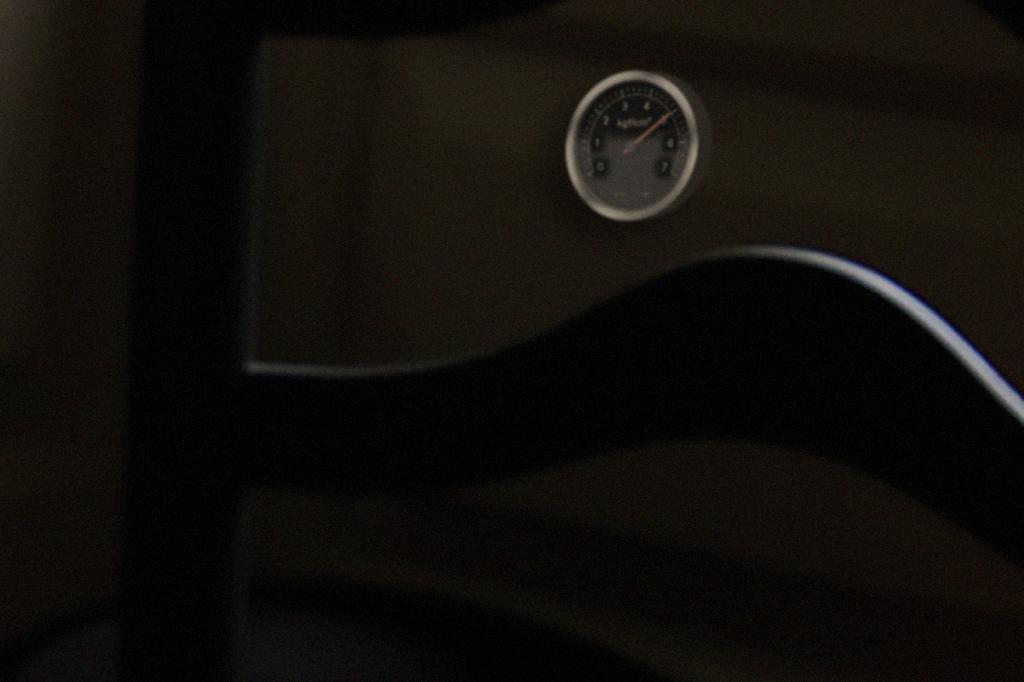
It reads kg/cm² 5
